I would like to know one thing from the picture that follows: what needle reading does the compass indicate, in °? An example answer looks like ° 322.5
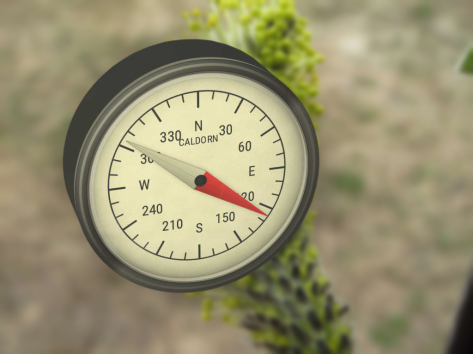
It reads ° 125
